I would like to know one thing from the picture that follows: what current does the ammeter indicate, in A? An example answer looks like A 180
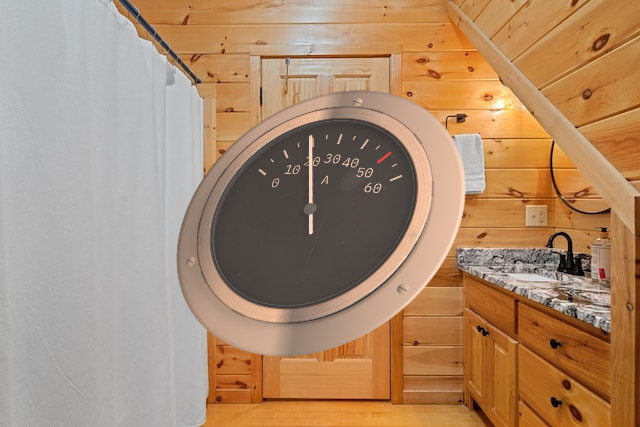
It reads A 20
